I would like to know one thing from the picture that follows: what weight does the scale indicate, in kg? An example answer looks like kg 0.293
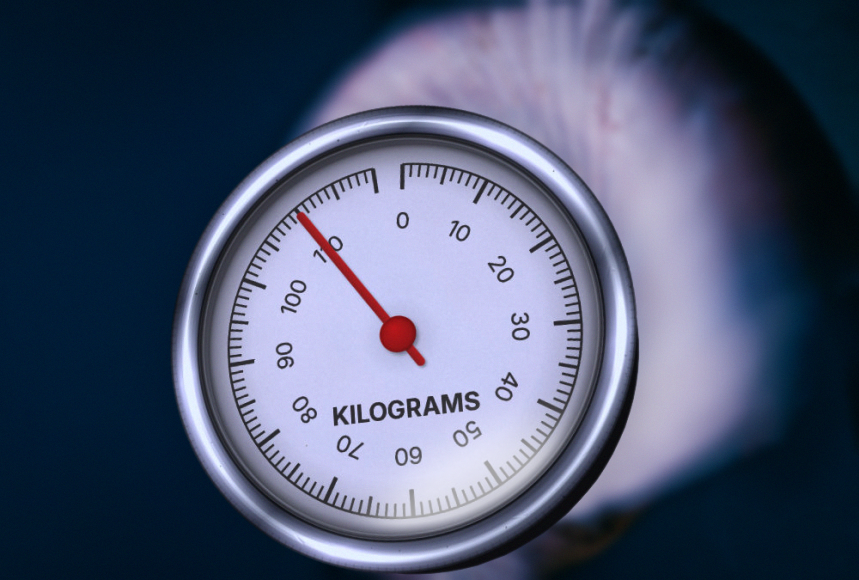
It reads kg 110
